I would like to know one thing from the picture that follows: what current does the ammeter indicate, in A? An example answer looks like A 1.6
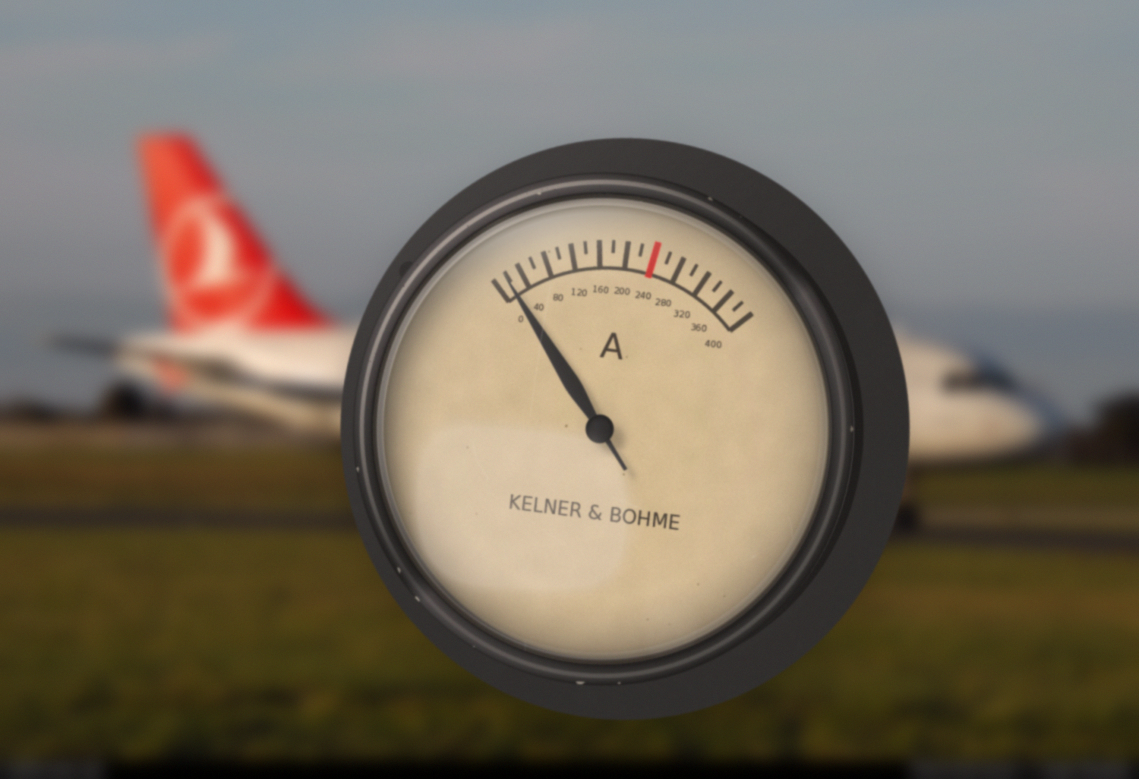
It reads A 20
